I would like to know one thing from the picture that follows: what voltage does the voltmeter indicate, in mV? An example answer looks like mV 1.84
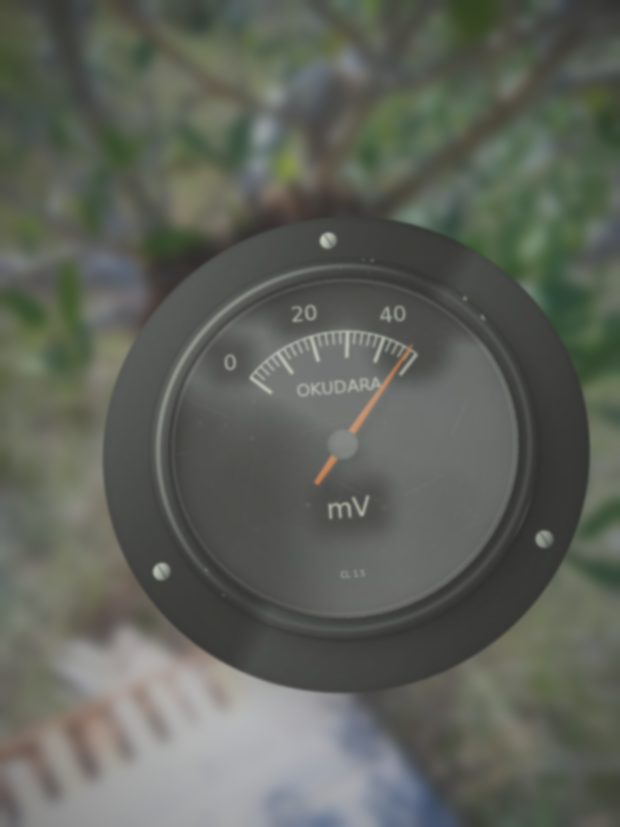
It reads mV 48
